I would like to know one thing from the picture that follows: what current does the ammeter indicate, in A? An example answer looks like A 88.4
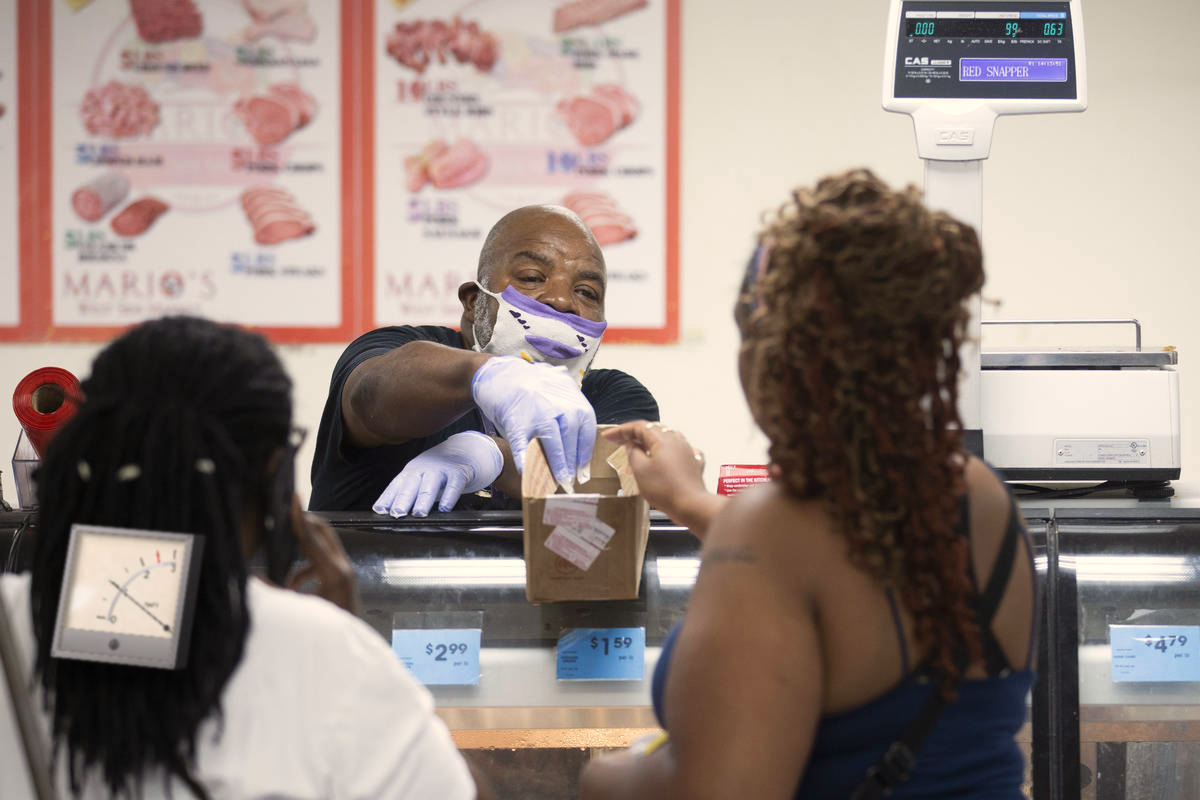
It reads A 1
